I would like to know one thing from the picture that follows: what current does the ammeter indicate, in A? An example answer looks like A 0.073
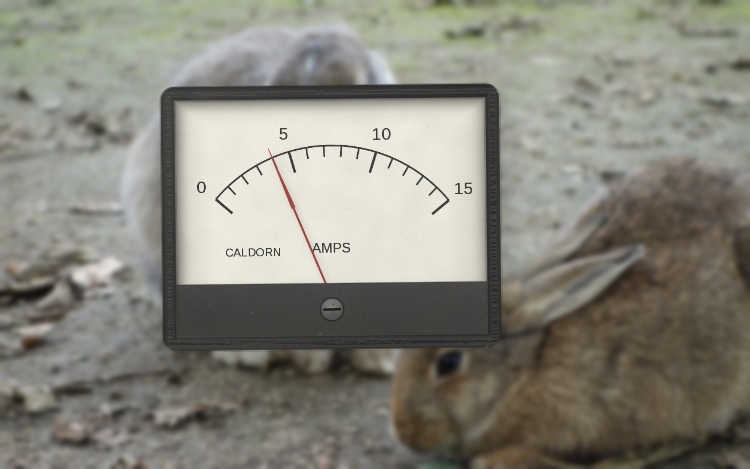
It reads A 4
